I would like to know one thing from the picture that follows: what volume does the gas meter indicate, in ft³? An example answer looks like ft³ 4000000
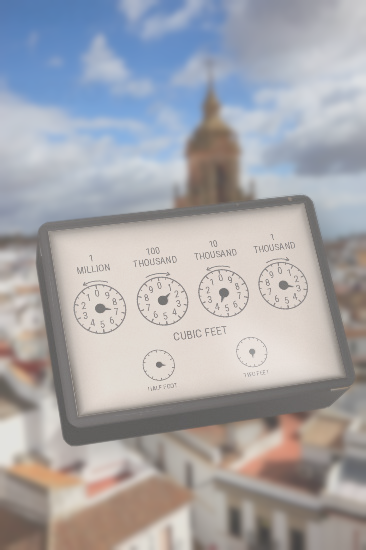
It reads ft³ 714300
